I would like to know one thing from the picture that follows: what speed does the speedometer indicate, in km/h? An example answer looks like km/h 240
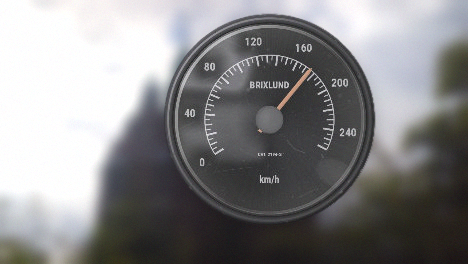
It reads km/h 175
